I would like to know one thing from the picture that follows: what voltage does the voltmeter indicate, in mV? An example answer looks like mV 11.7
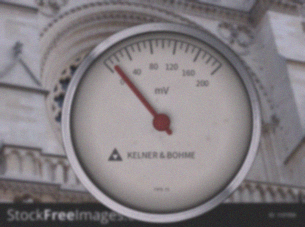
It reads mV 10
